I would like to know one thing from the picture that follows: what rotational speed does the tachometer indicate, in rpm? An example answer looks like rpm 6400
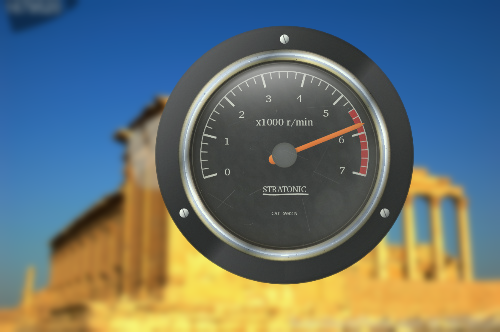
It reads rpm 5800
